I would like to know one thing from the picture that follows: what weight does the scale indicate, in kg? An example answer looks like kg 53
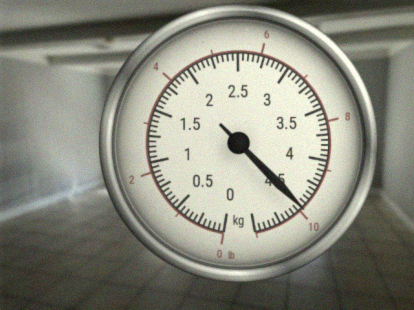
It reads kg 4.5
